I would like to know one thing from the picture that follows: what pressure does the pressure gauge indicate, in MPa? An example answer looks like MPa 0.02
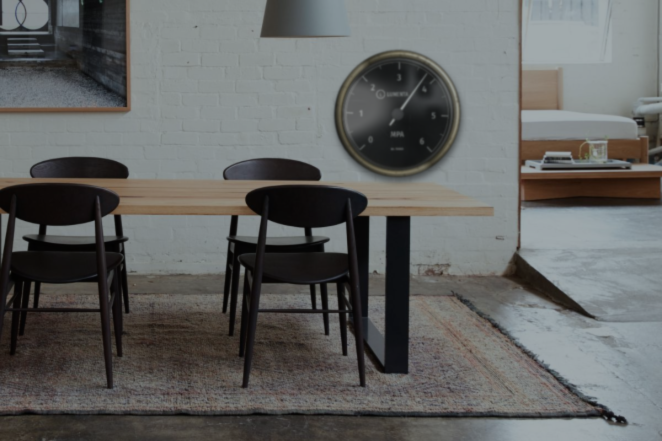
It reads MPa 3.75
